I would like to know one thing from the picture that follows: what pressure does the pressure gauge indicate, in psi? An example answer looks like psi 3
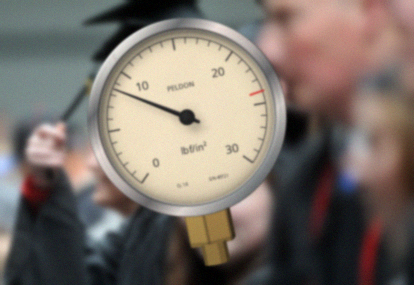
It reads psi 8.5
